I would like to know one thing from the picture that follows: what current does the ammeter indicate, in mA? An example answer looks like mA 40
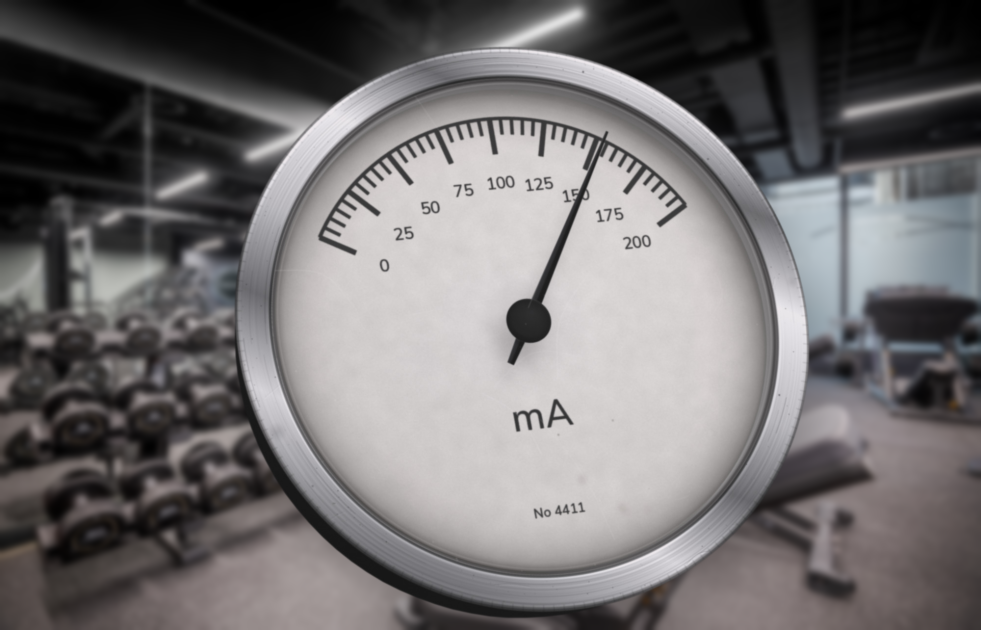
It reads mA 152.5
